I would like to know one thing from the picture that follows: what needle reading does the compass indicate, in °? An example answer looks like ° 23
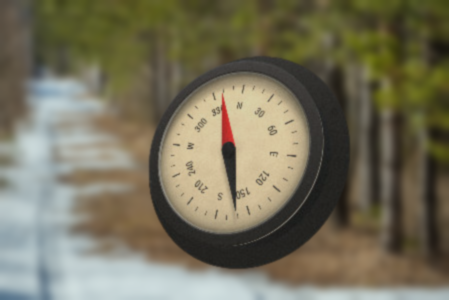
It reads ° 340
